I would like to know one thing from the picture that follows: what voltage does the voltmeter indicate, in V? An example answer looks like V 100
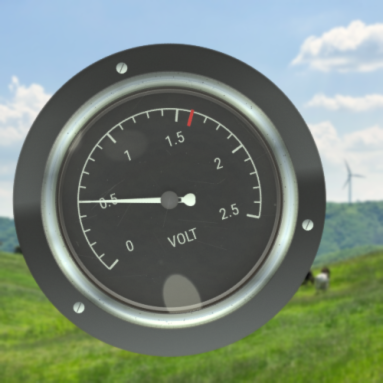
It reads V 0.5
